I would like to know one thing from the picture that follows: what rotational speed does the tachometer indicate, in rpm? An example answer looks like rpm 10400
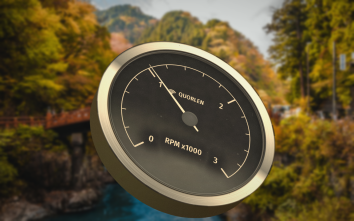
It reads rpm 1000
